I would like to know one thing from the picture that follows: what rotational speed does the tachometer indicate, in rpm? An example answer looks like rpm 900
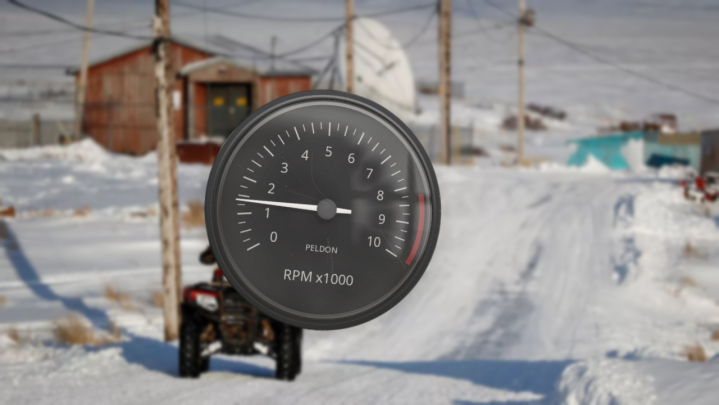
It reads rpm 1375
